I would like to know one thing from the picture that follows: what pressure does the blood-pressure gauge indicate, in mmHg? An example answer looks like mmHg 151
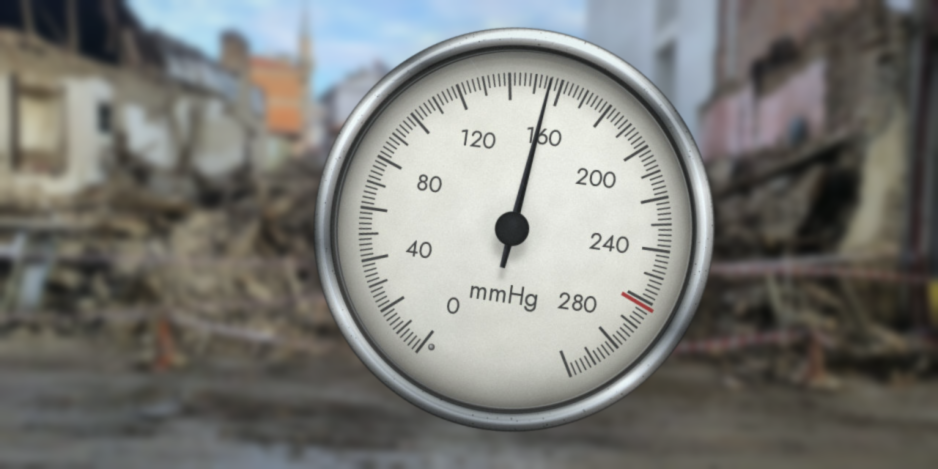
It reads mmHg 156
